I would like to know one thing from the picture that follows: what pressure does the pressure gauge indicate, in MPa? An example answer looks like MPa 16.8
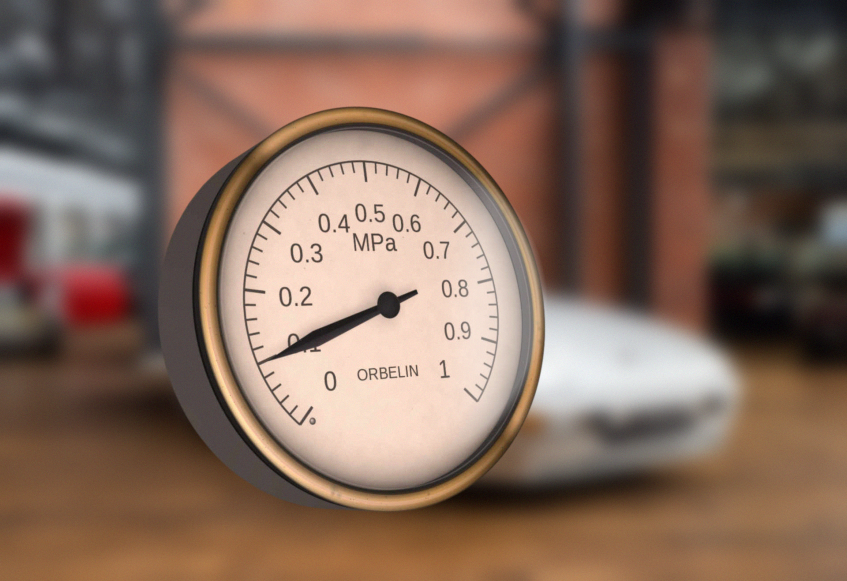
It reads MPa 0.1
